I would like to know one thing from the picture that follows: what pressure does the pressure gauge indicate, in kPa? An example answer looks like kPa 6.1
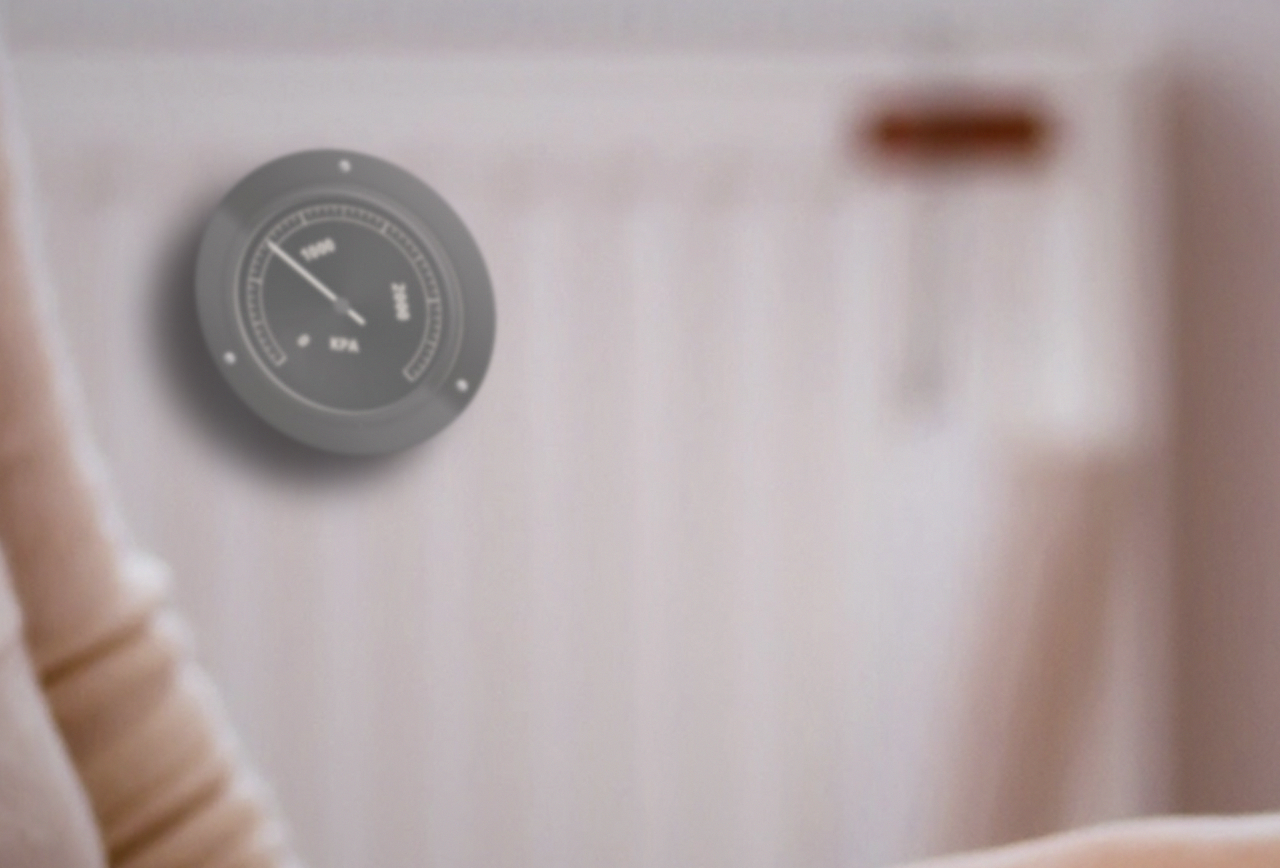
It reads kPa 750
